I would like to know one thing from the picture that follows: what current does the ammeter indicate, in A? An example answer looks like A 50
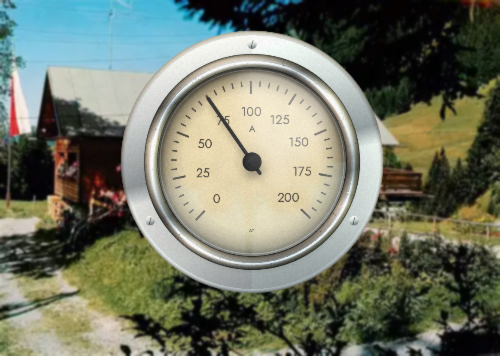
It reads A 75
